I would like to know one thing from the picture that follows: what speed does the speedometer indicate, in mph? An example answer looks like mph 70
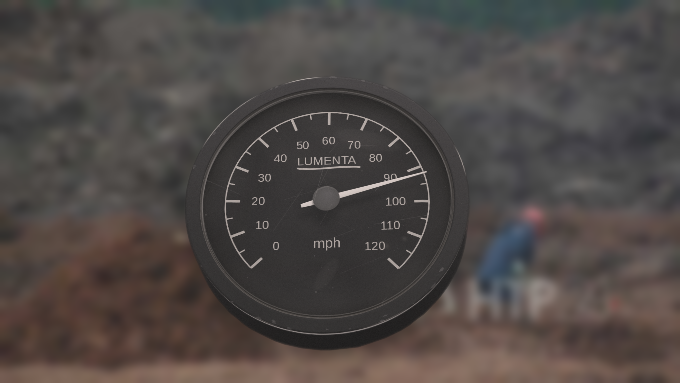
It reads mph 92.5
